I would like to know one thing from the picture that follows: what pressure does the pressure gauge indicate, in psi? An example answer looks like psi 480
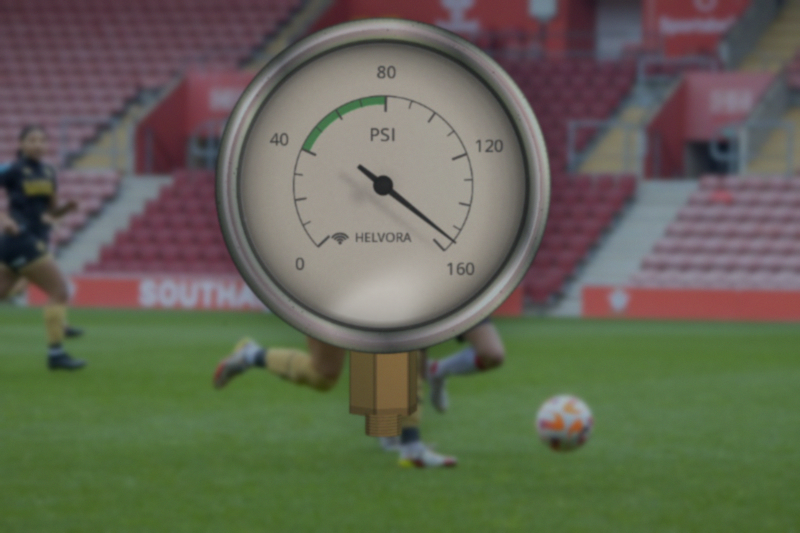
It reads psi 155
